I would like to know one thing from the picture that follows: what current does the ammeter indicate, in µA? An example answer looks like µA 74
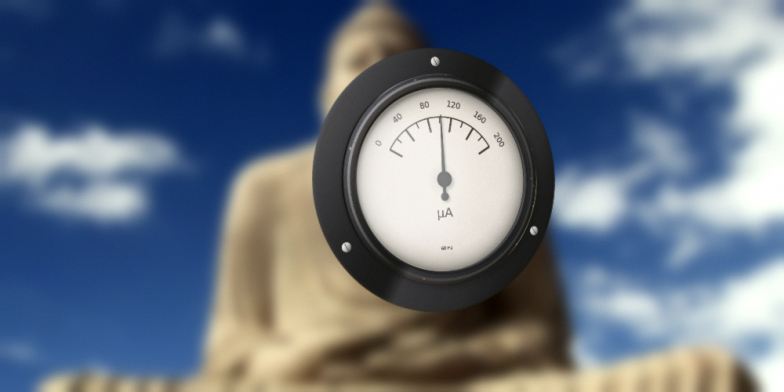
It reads µA 100
